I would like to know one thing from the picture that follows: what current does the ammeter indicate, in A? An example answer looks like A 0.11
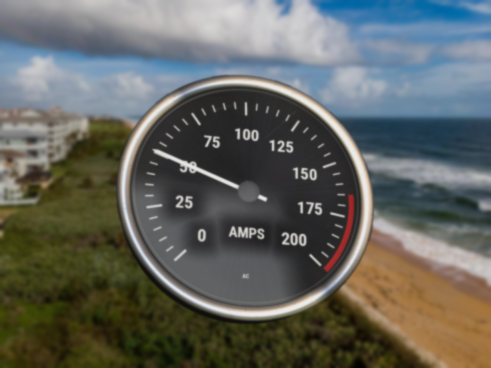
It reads A 50
